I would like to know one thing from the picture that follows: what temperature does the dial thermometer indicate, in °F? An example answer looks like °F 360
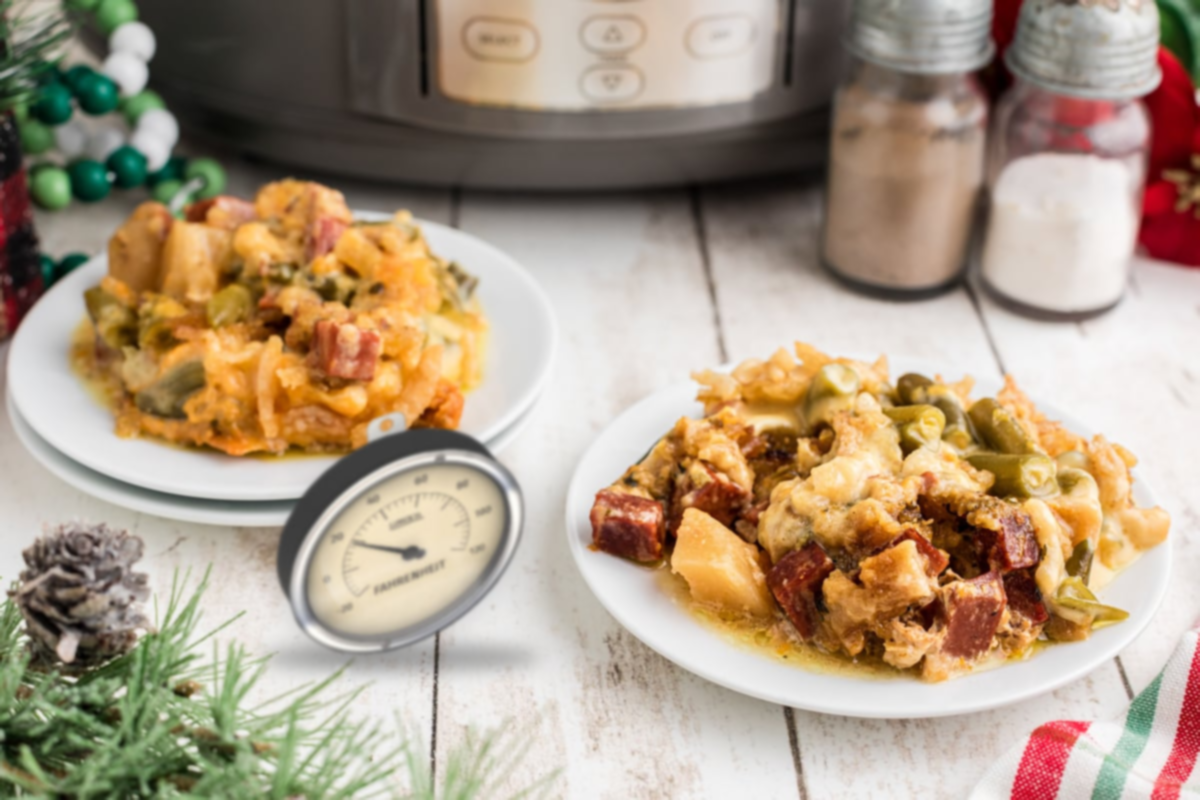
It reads °F 20
